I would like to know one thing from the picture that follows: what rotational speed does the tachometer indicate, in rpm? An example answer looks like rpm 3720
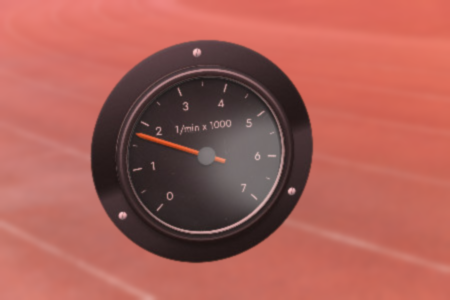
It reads rpm 1750
